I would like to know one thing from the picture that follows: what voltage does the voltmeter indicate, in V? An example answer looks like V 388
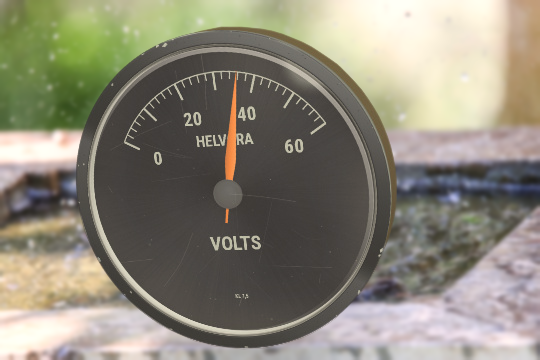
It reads V 36
